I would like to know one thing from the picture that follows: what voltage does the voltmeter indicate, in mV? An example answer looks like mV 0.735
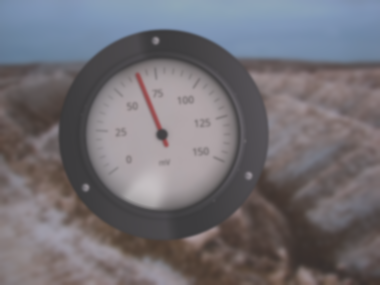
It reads mV 65
